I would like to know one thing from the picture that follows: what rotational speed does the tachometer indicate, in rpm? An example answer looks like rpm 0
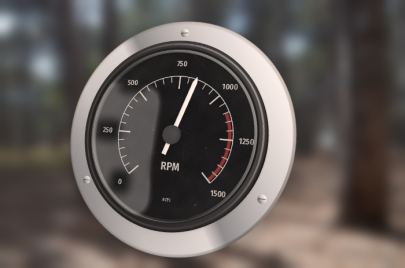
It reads rpm 850
